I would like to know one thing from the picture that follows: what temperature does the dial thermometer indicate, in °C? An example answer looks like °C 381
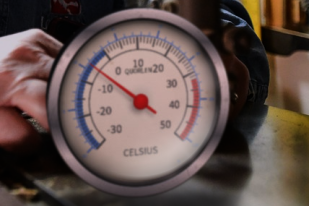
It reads °C -5
